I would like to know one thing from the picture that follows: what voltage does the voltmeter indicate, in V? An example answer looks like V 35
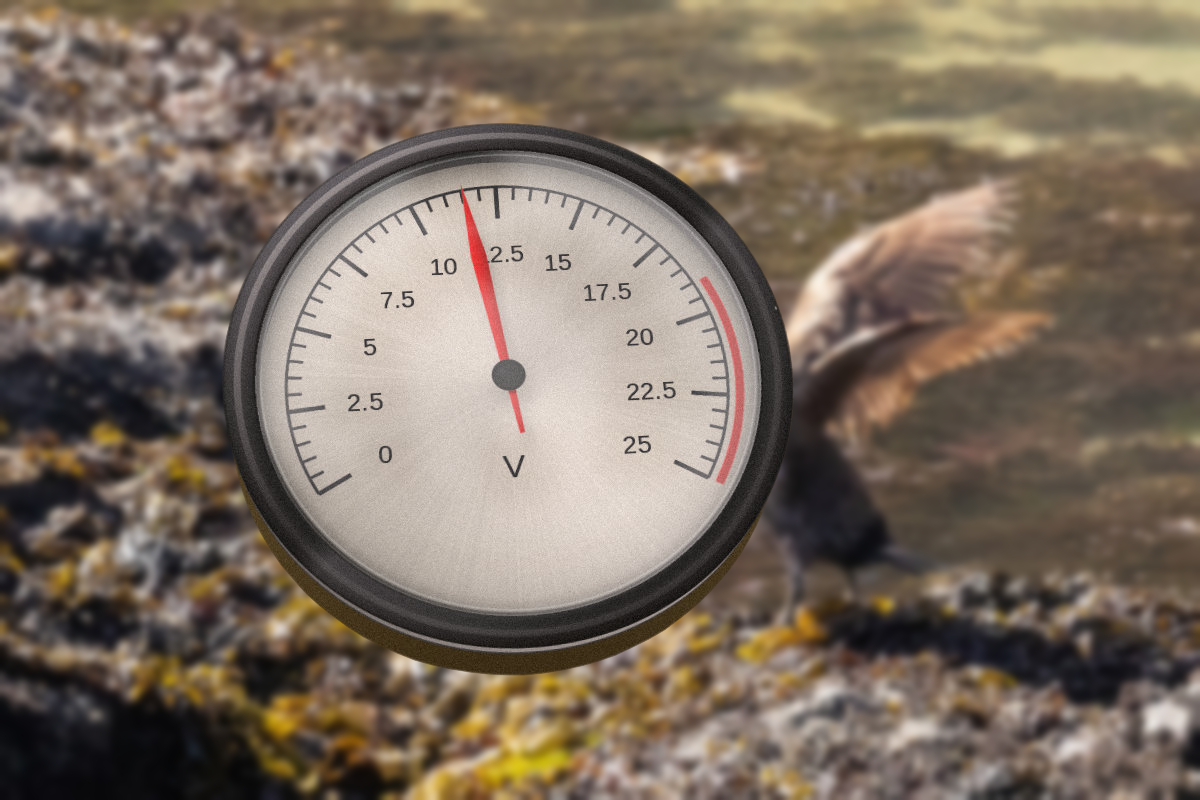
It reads V 11.5
